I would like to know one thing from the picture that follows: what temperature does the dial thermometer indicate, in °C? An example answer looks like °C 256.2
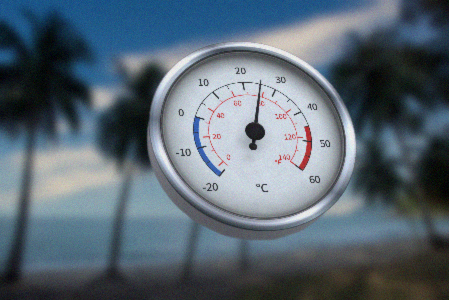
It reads °C 25
